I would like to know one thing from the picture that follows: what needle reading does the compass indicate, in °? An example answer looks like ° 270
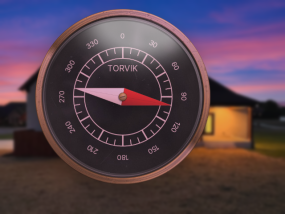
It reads ° 100
